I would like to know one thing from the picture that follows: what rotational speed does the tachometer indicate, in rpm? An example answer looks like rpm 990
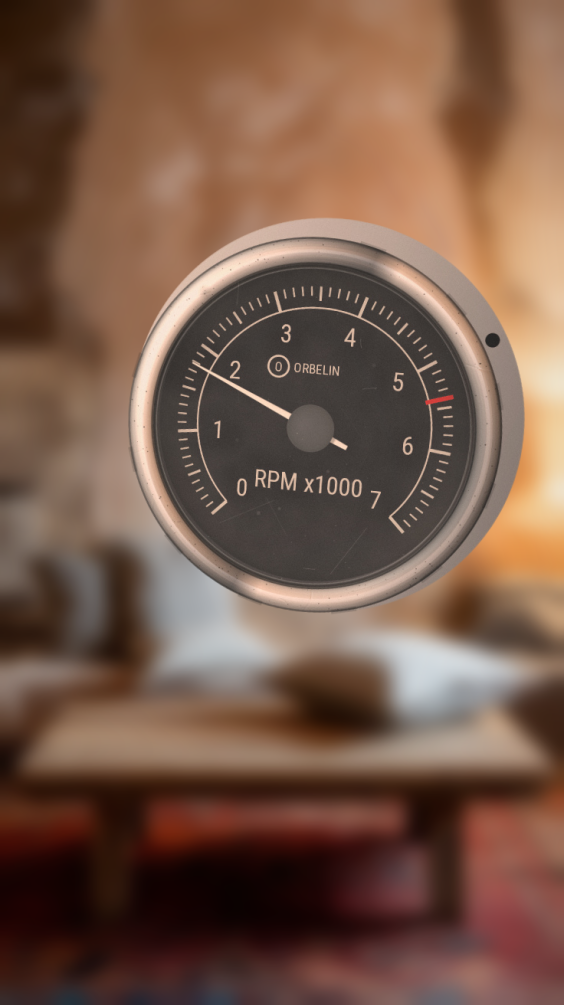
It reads rpm 1800
